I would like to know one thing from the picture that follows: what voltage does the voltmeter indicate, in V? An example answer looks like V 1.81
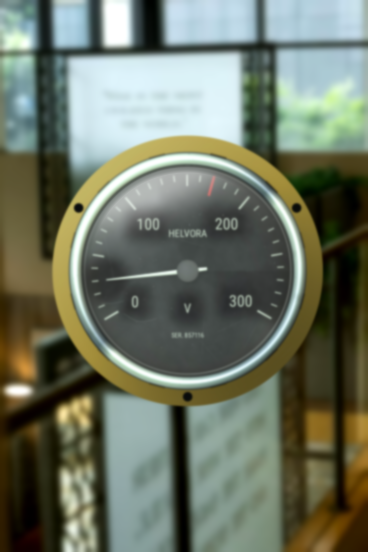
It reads V 30
